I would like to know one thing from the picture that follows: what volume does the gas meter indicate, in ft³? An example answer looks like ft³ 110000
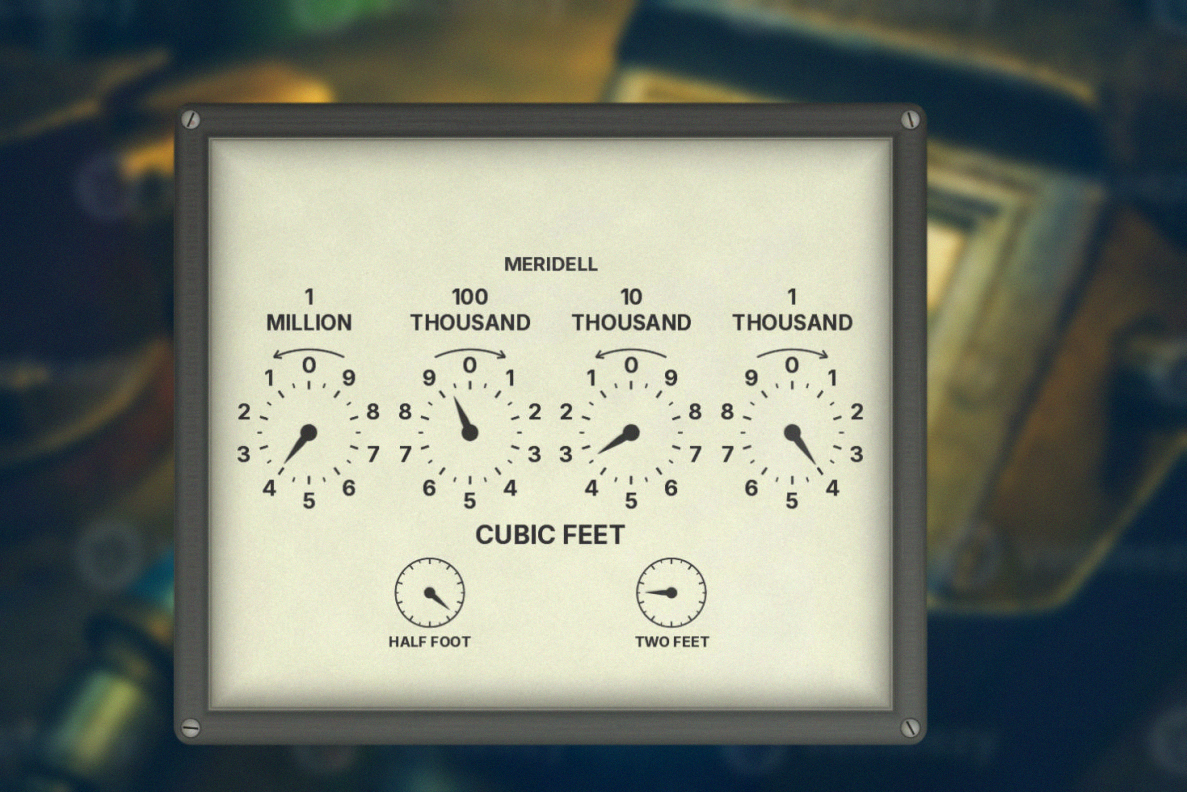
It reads ft³ 393400
